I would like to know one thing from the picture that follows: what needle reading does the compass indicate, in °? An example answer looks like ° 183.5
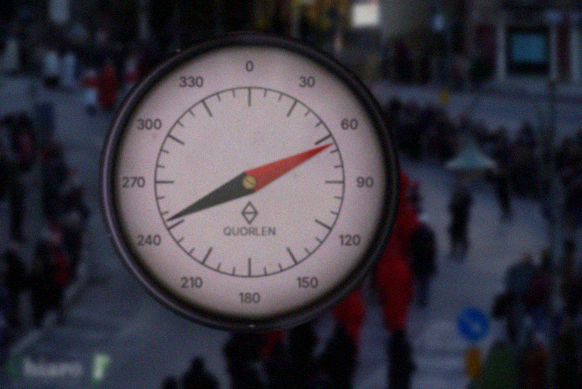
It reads ° 65
